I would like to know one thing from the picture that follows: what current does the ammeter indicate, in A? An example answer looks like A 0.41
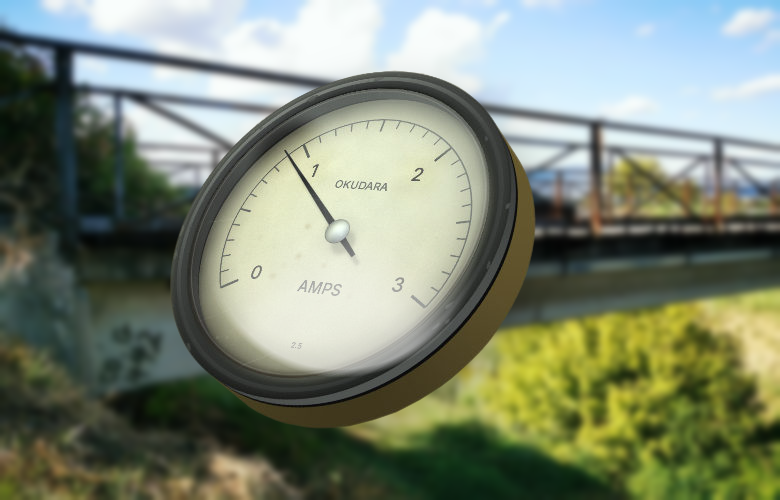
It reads A 0.9
